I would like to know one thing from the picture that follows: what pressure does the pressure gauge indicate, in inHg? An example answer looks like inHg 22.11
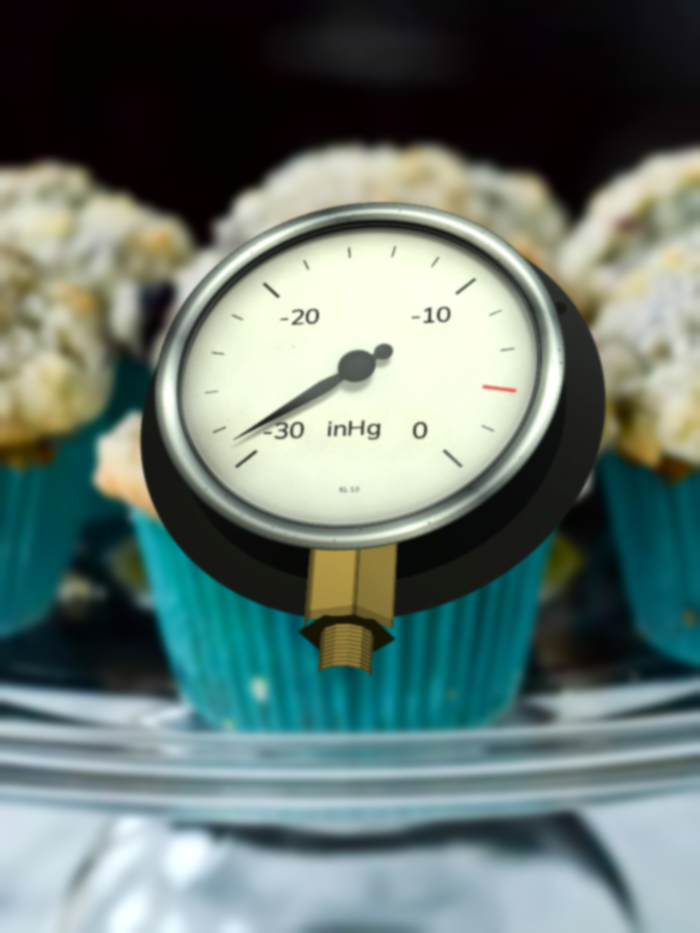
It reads inHg -29
